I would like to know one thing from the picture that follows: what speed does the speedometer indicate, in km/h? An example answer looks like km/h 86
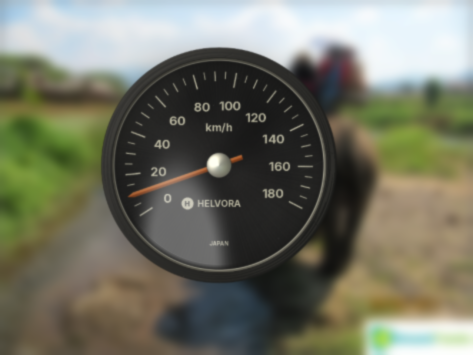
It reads km/h 10
